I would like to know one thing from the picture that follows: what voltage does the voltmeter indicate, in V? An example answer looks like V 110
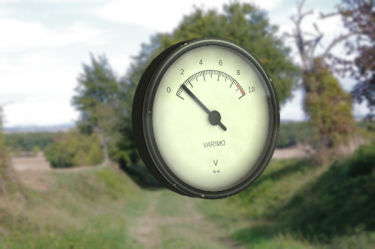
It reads V 1
